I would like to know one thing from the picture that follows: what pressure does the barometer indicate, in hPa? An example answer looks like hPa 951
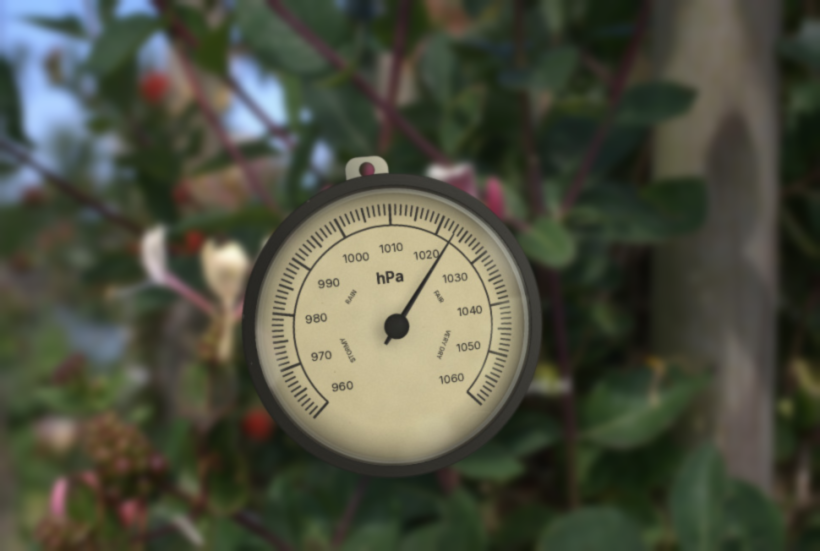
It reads hPa 1023
